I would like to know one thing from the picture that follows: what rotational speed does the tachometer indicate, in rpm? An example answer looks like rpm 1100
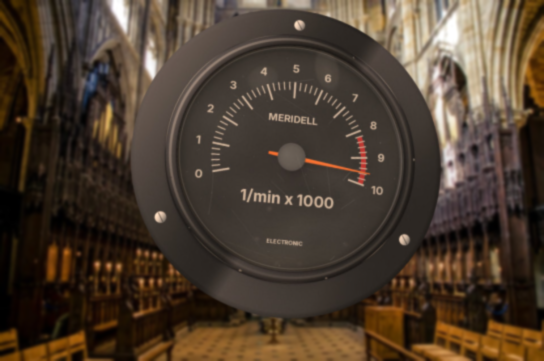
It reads rpm 9600
